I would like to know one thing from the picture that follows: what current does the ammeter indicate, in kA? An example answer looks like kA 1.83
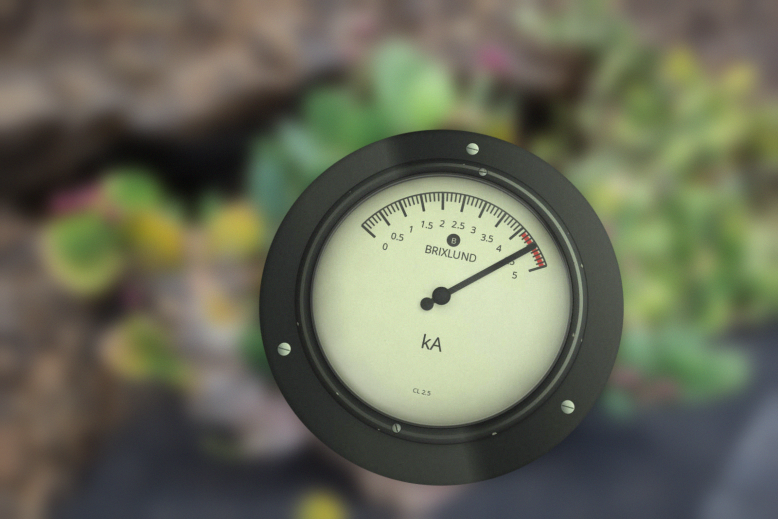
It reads kA 4.5
